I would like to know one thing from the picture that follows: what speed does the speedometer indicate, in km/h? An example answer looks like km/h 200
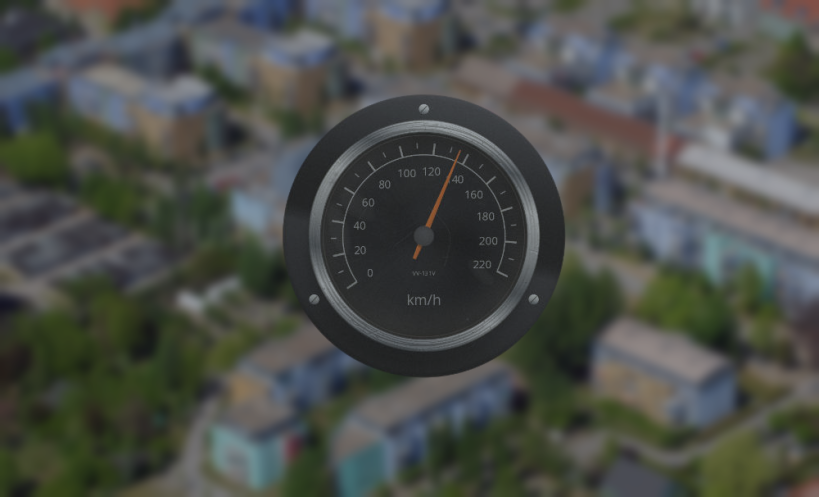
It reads km/h 135
